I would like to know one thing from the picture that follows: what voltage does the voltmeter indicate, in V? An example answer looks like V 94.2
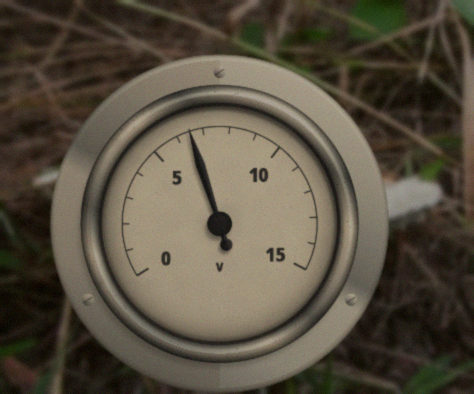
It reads V 6.5
